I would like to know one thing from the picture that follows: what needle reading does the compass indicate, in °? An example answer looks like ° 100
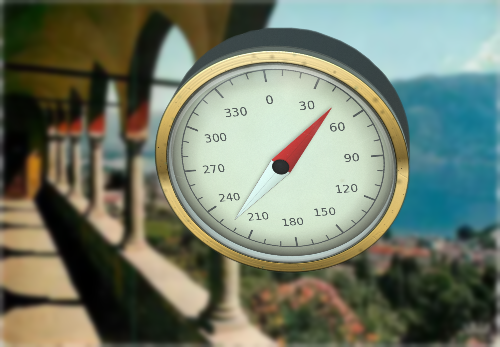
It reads ° 45
